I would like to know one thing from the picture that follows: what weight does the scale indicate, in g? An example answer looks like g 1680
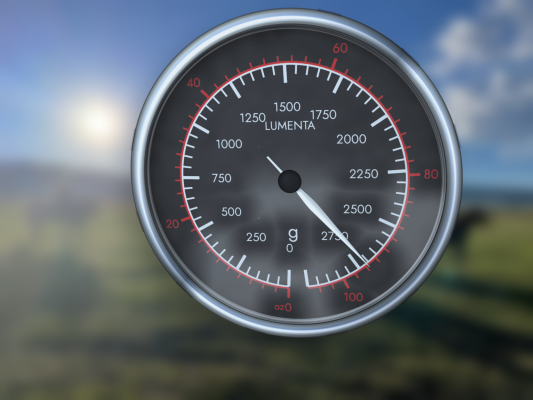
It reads g 2700
